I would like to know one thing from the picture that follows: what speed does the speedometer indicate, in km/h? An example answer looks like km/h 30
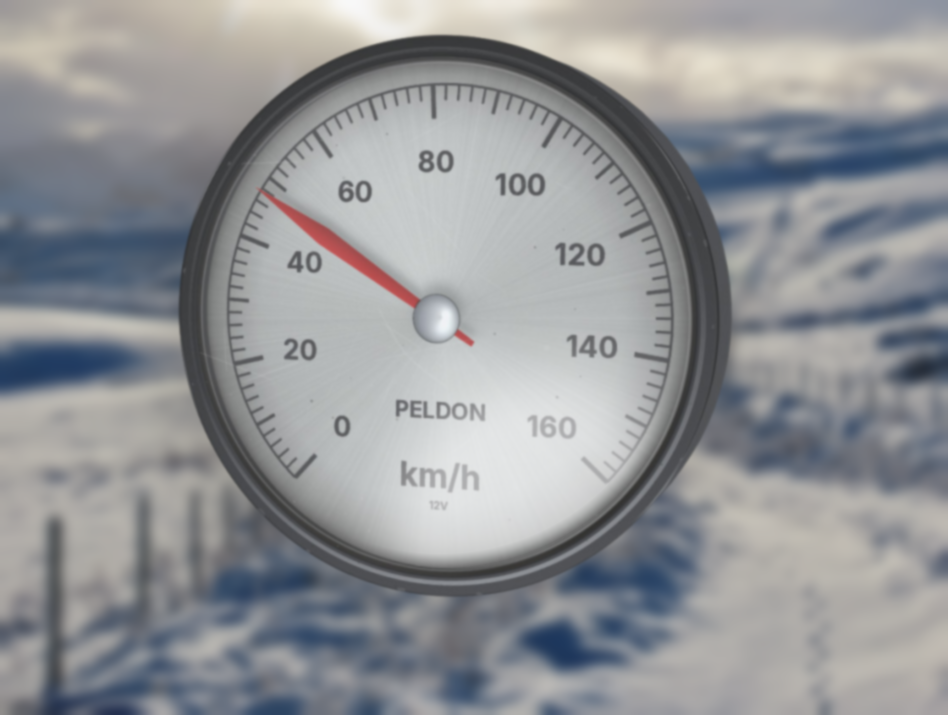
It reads km/h 48
